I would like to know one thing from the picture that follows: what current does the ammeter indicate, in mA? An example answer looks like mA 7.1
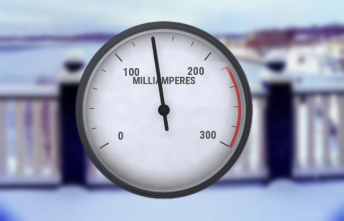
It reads mA 140
